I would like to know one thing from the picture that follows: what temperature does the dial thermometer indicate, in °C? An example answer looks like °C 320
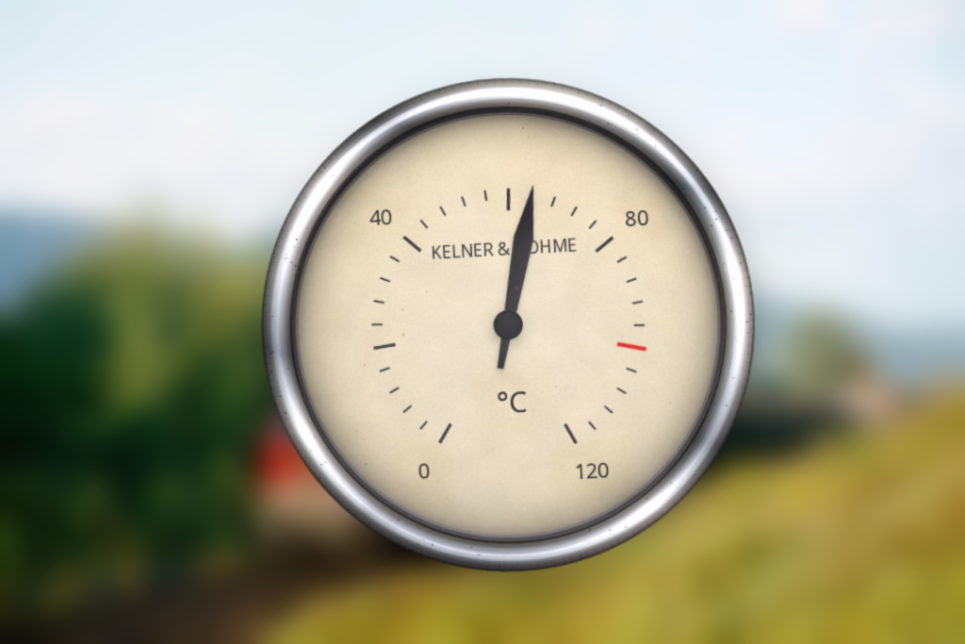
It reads °C 64
